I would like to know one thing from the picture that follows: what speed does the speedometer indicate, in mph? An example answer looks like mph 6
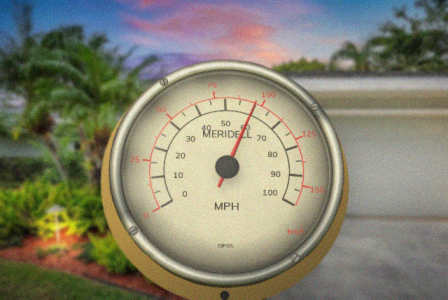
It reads mph 60
